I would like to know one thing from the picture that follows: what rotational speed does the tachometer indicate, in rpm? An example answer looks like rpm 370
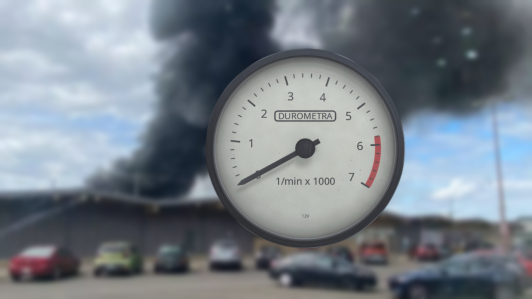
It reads rpm 0
